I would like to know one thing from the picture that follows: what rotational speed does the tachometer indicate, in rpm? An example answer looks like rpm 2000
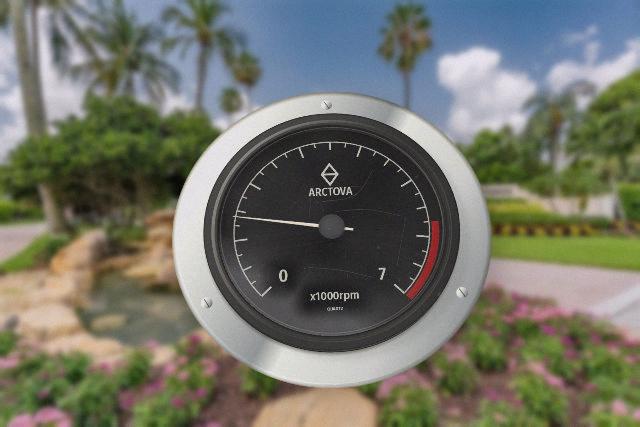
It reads rpm 1375
